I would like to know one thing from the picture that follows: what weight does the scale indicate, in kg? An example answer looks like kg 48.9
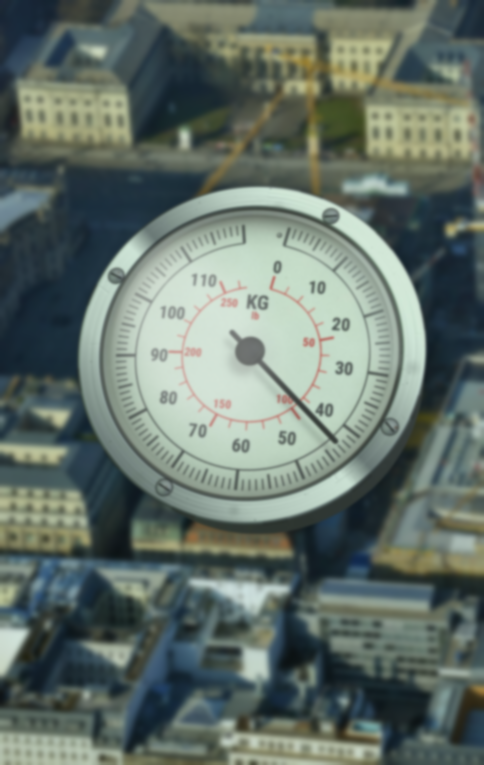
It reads kg 43
